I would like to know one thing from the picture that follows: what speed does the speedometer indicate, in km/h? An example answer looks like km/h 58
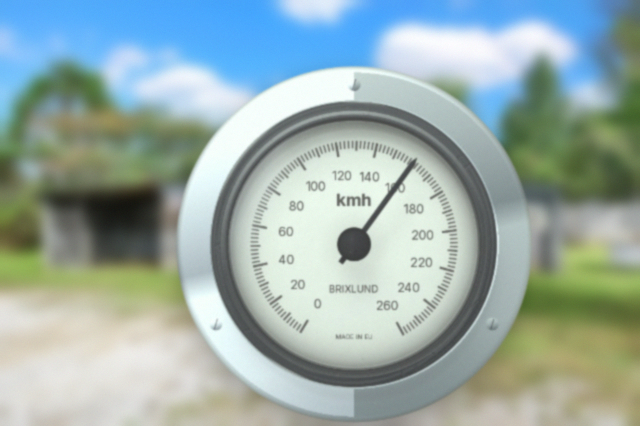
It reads km/h 160
